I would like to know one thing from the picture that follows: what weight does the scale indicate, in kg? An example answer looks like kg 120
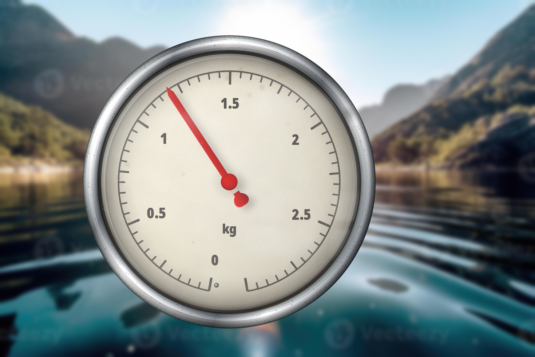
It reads kg 1.2
